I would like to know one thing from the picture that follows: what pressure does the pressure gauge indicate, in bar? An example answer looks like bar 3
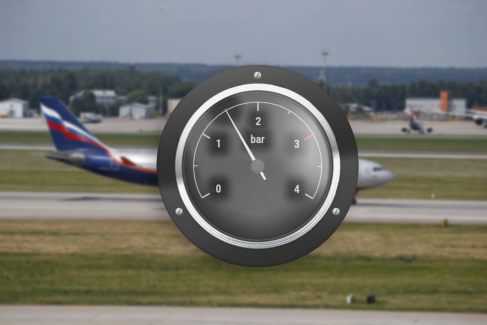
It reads bar 1.5
